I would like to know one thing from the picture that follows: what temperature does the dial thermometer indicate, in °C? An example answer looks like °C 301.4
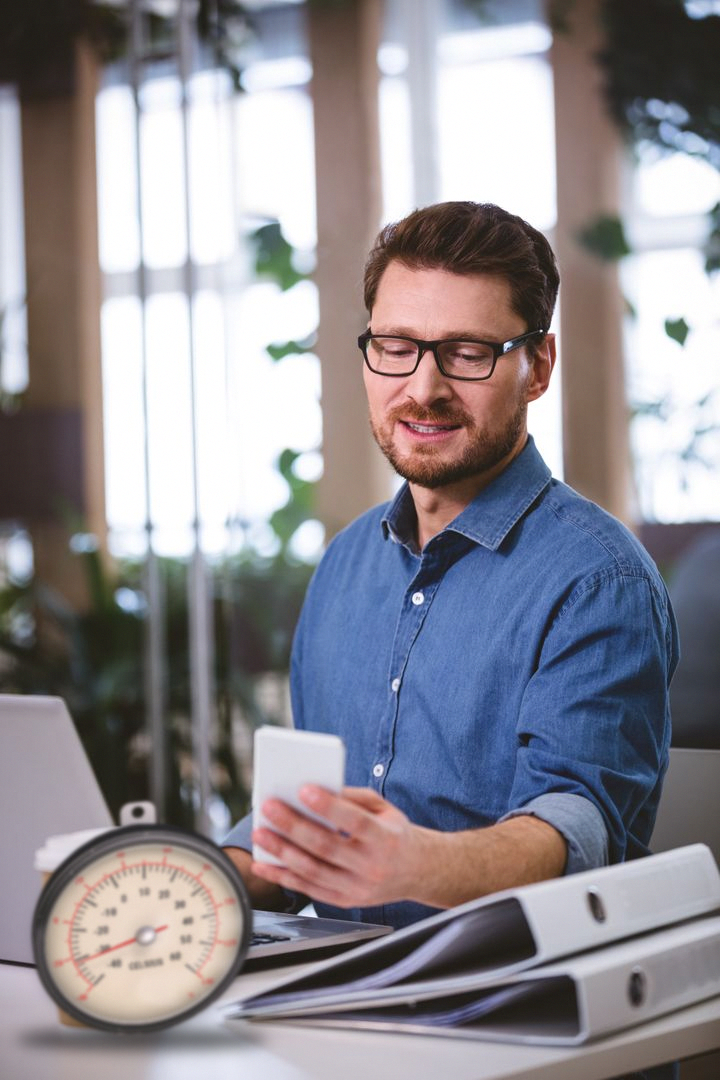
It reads °C -30
